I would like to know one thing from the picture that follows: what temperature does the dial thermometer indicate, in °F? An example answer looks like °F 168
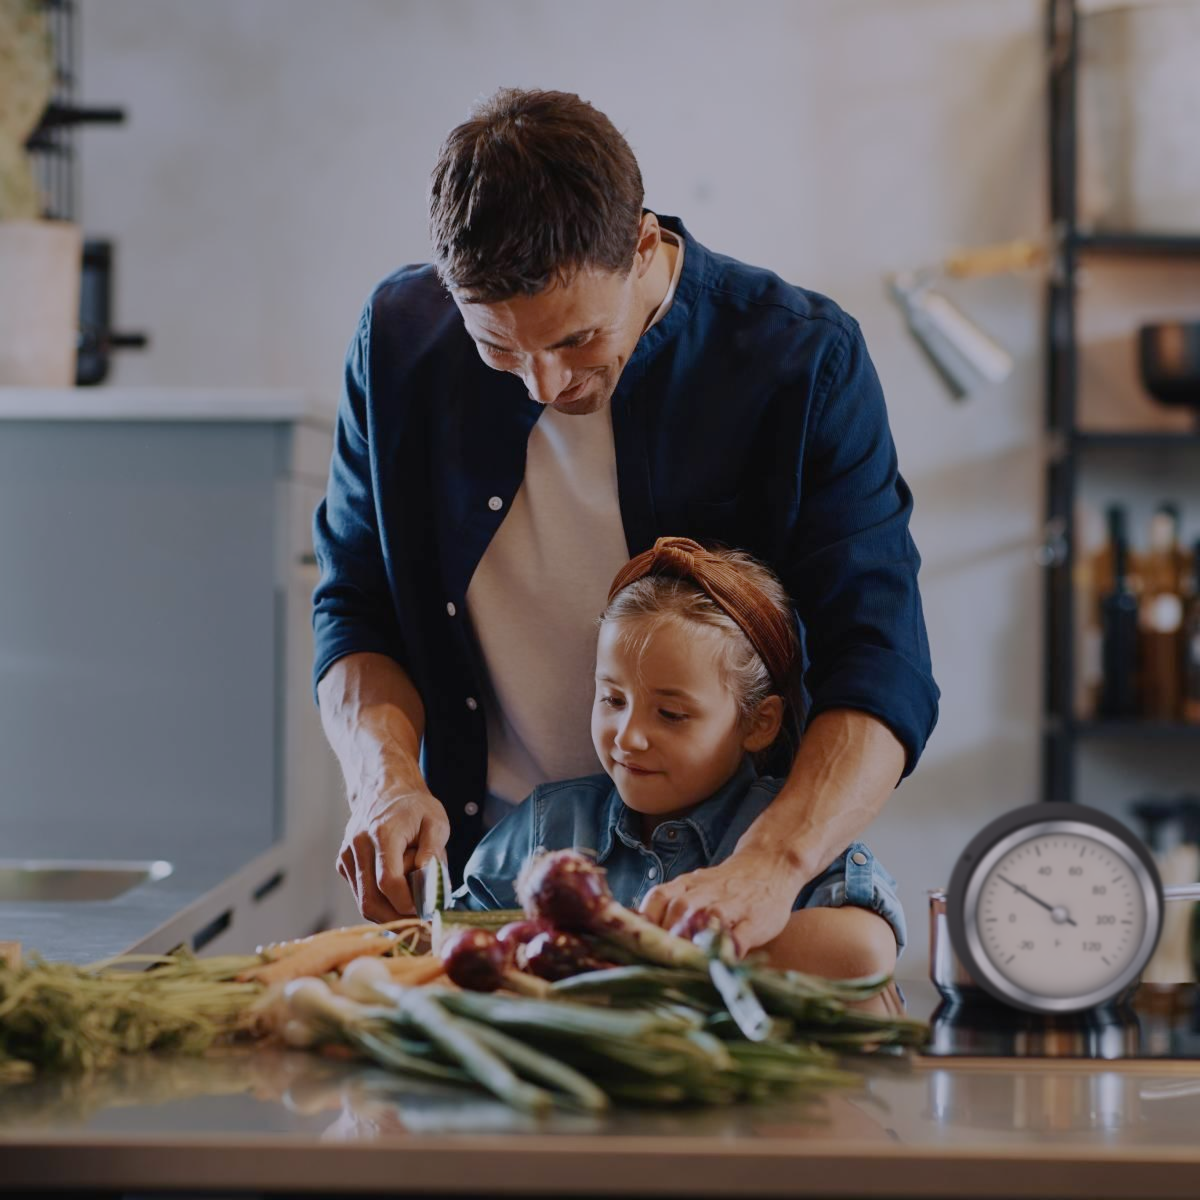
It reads °F 20
